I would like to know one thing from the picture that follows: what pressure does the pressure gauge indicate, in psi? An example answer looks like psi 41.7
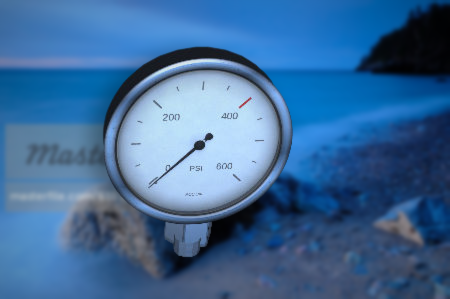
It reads psi 0
